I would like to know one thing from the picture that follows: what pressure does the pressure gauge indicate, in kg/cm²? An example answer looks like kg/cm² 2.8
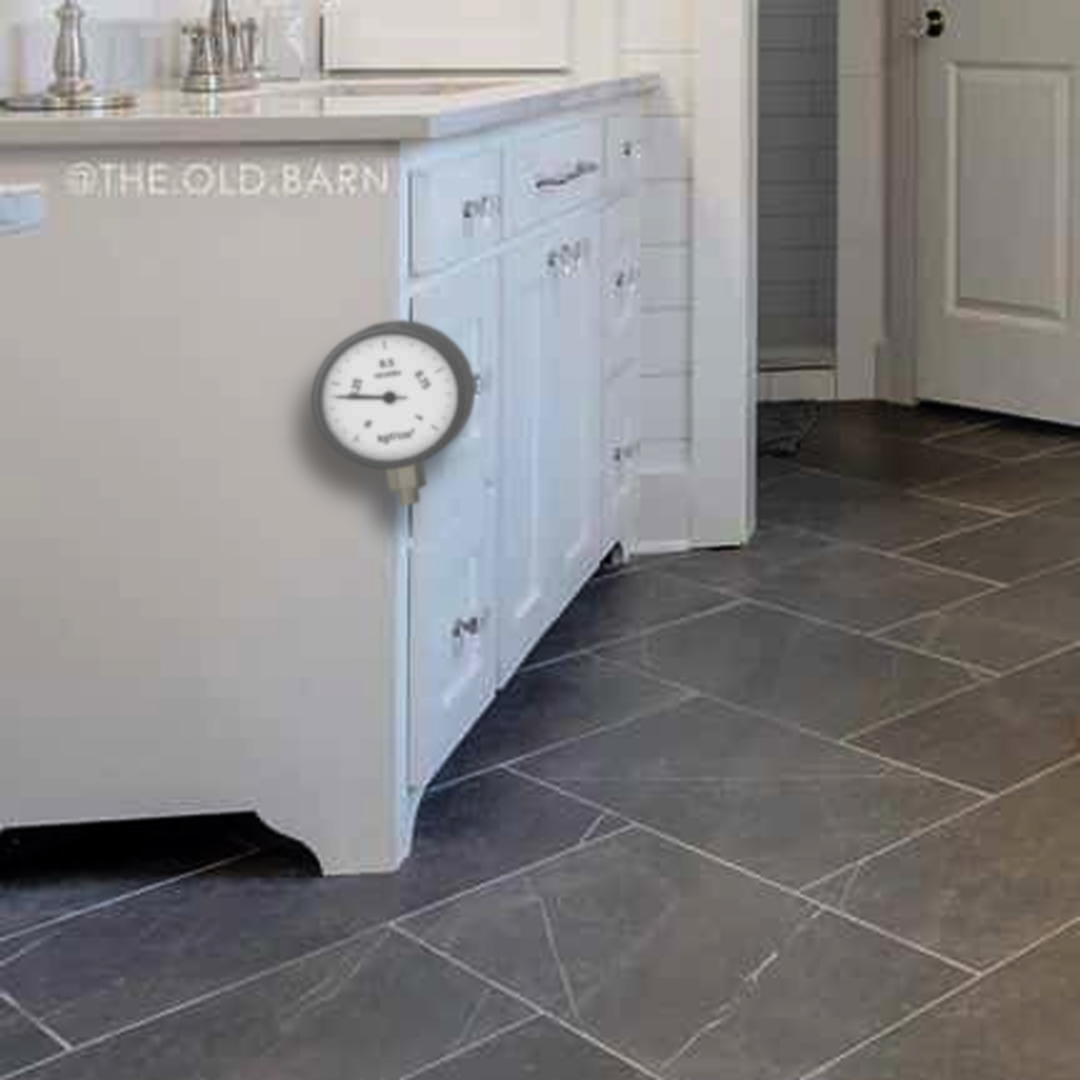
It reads kg/cm² 0.2
